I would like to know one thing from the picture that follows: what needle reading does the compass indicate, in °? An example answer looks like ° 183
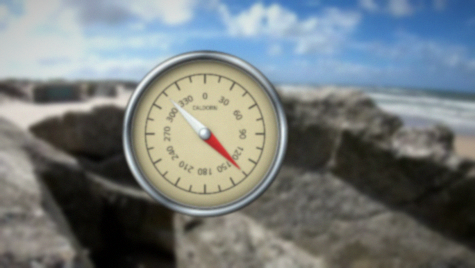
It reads ° 135
